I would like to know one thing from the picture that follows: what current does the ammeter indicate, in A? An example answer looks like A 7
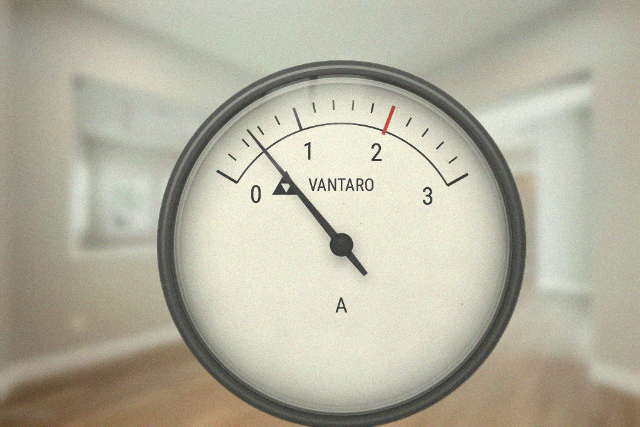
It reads A 0.5
